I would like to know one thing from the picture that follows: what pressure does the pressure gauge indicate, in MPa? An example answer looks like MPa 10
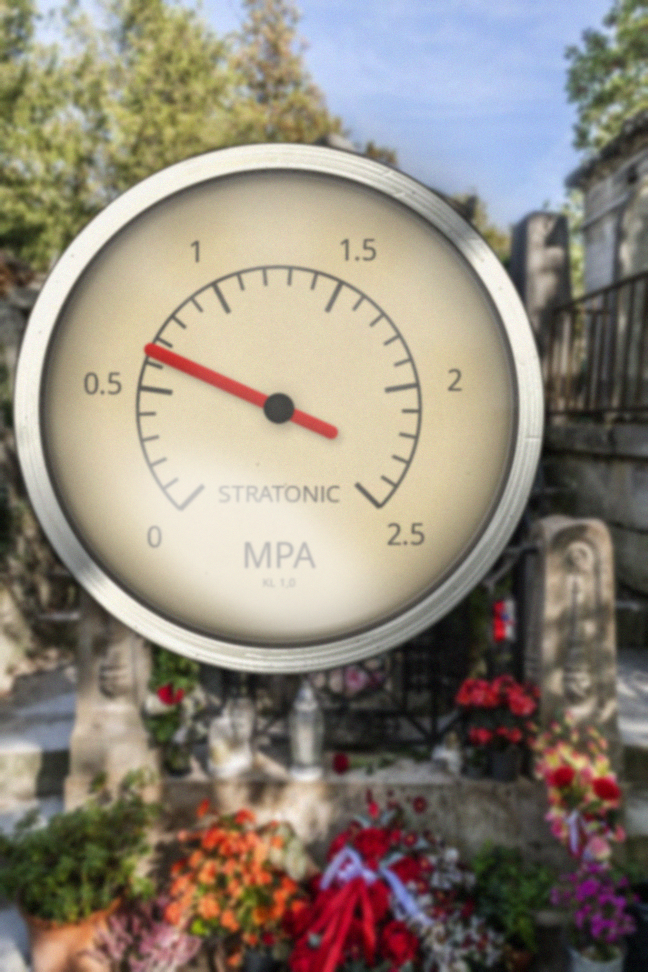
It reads MPa 0.65
